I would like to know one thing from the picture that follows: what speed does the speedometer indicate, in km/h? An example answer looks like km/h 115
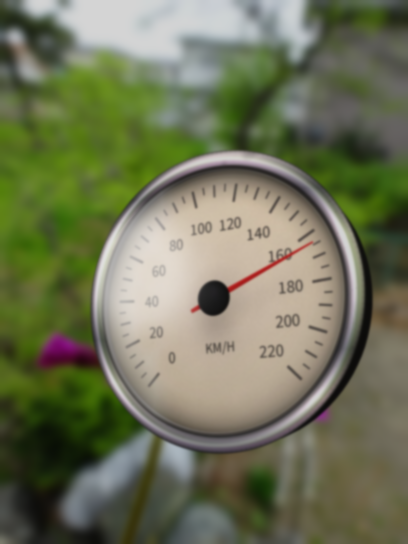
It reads km/h 165
